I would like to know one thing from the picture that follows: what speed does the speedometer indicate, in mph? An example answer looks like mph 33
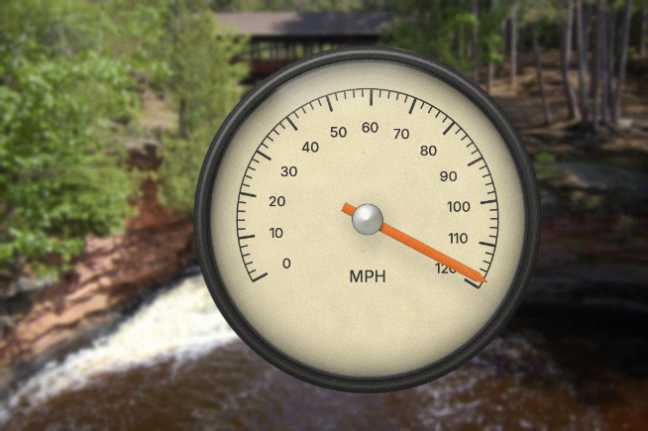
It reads mph 118
